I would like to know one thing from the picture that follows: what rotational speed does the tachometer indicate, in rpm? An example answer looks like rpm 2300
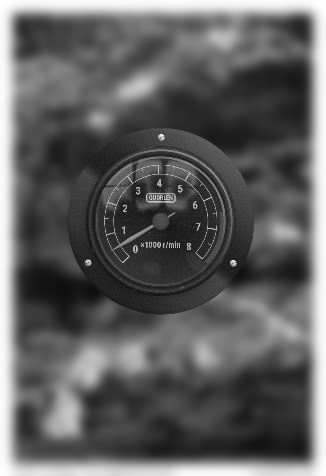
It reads rpm 500
